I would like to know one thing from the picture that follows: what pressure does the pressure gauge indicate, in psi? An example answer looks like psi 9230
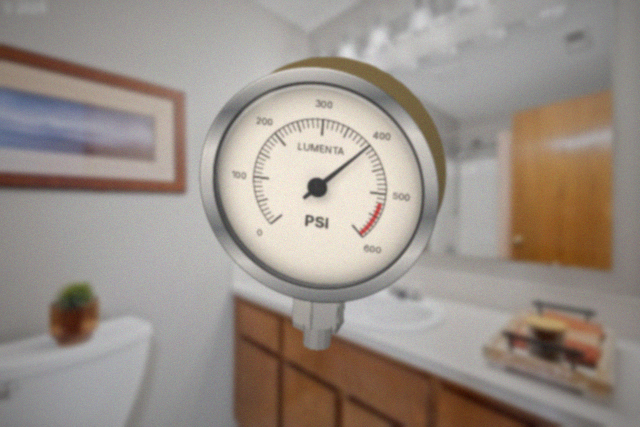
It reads psi 400
